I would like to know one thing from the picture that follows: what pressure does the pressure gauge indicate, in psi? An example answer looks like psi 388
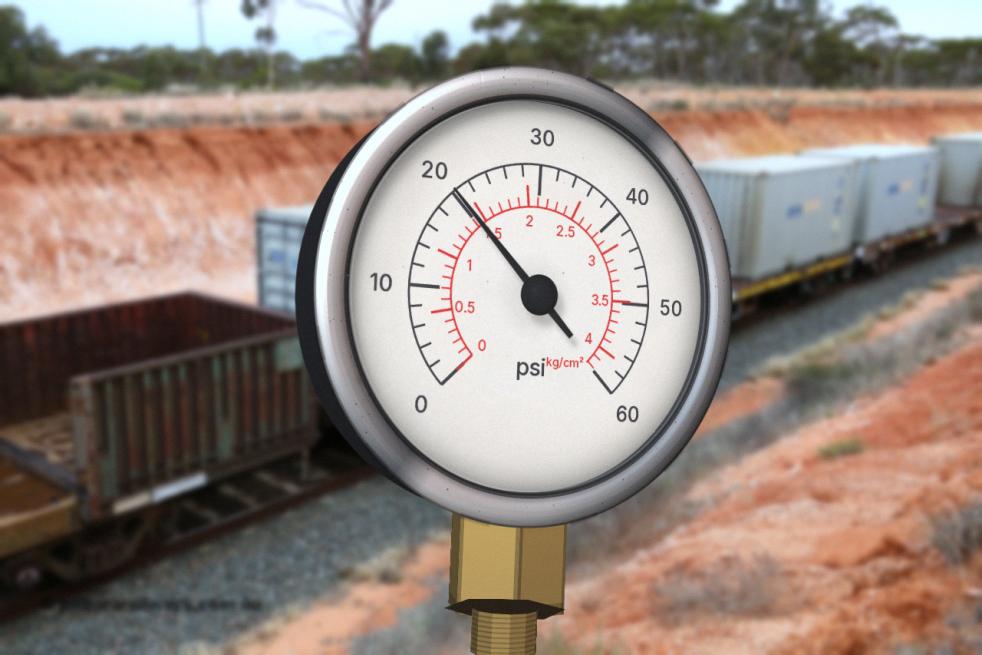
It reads psi 20
